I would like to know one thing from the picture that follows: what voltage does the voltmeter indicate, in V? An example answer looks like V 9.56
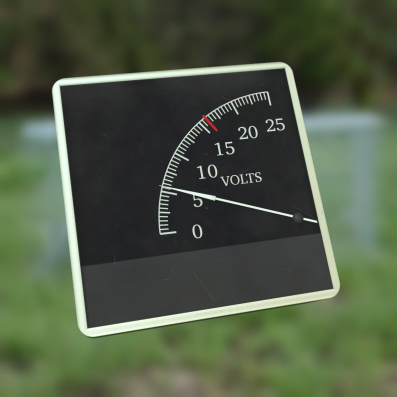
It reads V 5.5
